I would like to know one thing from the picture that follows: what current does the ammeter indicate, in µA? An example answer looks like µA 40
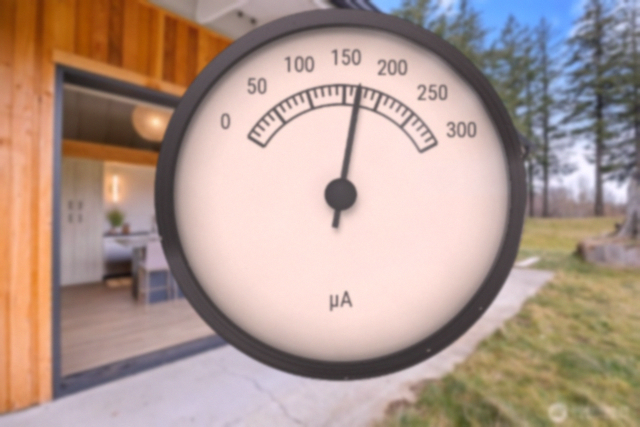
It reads µA 170
